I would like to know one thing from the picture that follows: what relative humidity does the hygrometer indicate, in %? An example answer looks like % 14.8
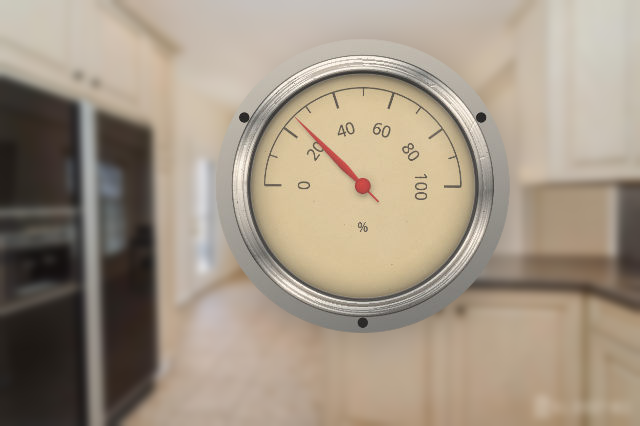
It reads % 25
